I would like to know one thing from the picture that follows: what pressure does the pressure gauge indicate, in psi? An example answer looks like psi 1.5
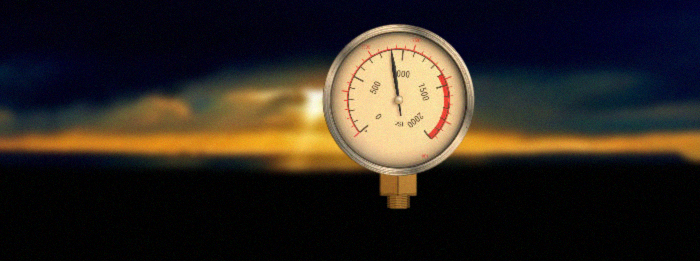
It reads psi 900
